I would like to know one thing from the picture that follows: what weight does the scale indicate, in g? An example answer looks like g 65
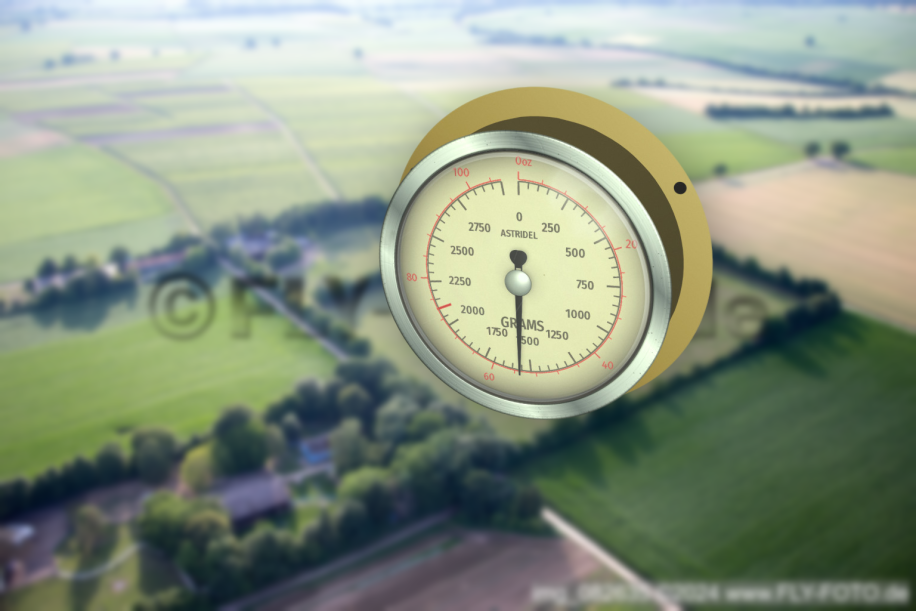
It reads g 1550
